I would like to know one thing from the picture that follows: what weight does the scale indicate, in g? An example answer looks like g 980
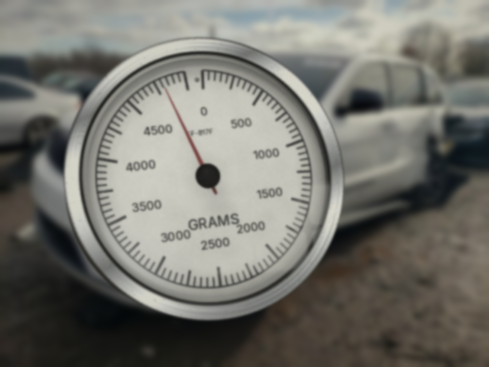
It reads g 4800
